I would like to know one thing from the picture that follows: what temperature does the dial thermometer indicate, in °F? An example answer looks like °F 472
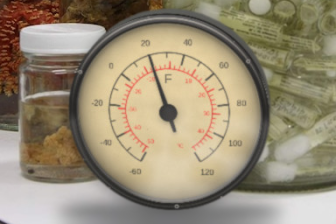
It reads °F 20
